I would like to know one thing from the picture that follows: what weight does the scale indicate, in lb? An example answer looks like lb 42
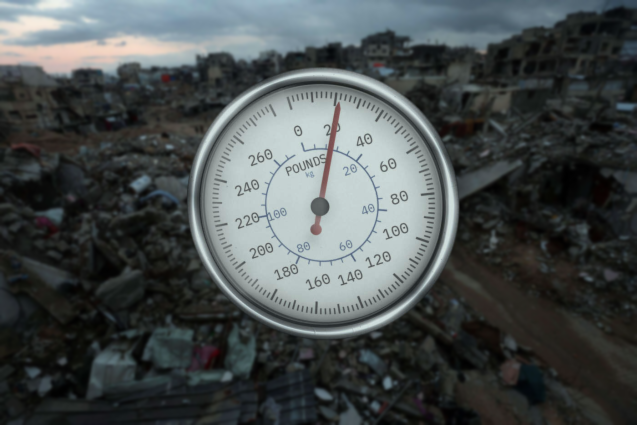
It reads lb 22
